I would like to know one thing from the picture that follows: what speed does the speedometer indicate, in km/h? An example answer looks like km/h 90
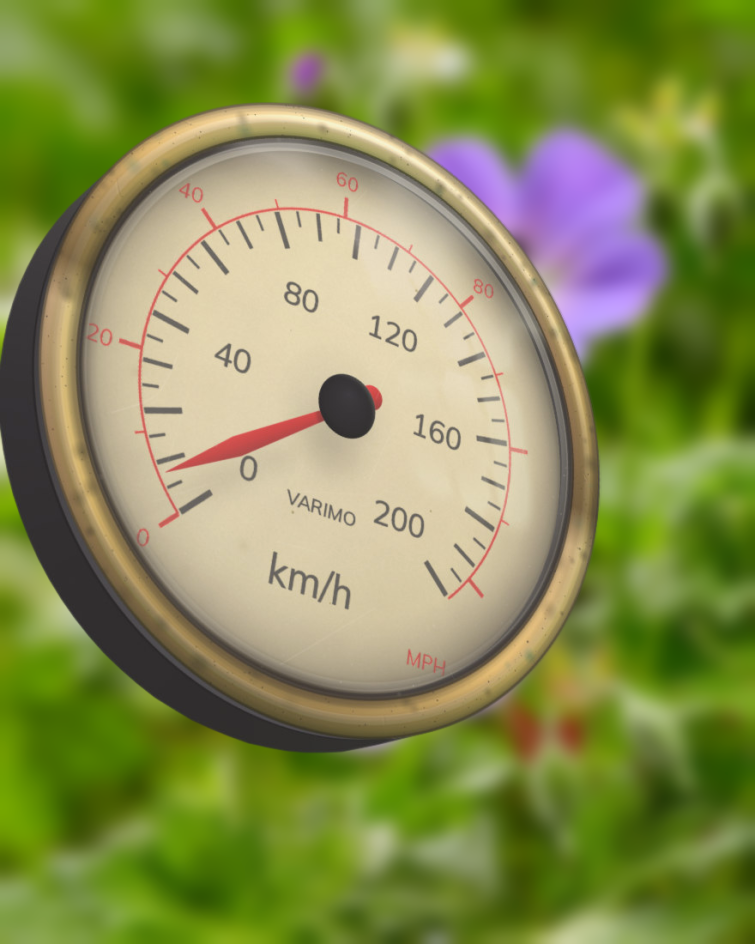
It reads km/h 7.5
